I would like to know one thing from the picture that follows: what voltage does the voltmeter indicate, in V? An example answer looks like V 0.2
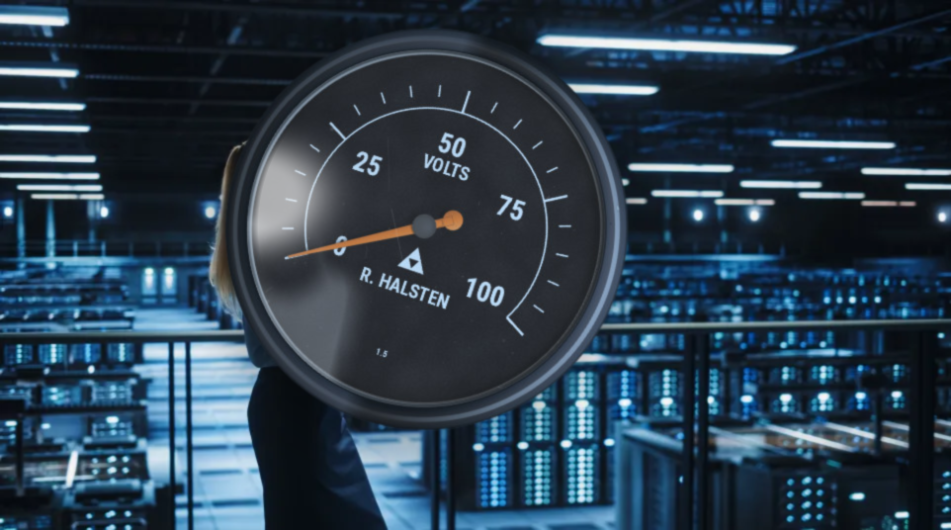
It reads V 0
